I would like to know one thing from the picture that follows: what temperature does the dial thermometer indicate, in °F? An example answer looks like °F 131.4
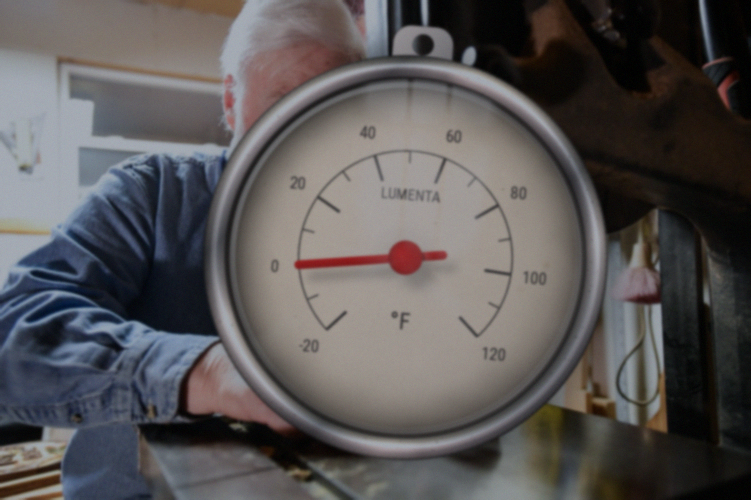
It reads °F 0
